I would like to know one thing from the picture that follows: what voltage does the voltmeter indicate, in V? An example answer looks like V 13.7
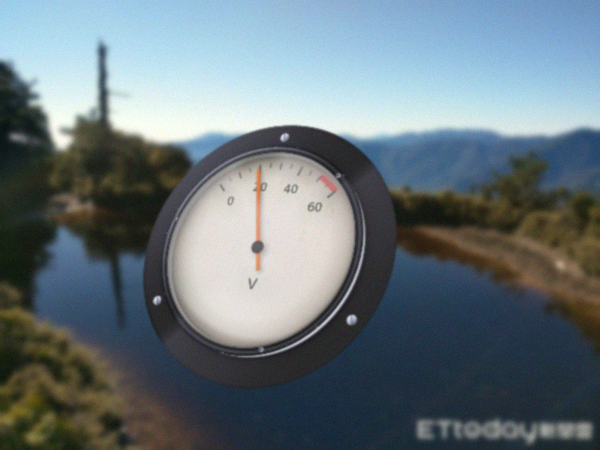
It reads V 20
